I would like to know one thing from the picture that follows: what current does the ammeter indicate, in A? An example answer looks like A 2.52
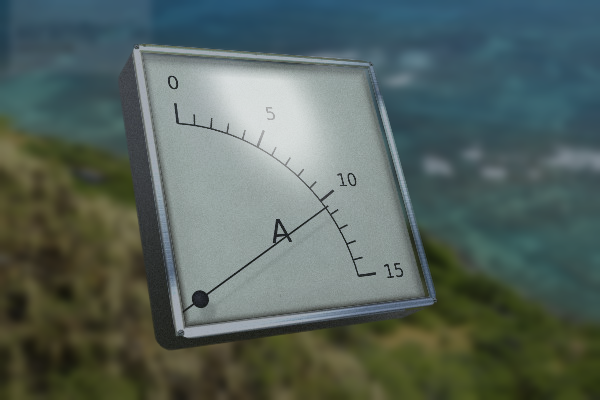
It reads A 10.5
